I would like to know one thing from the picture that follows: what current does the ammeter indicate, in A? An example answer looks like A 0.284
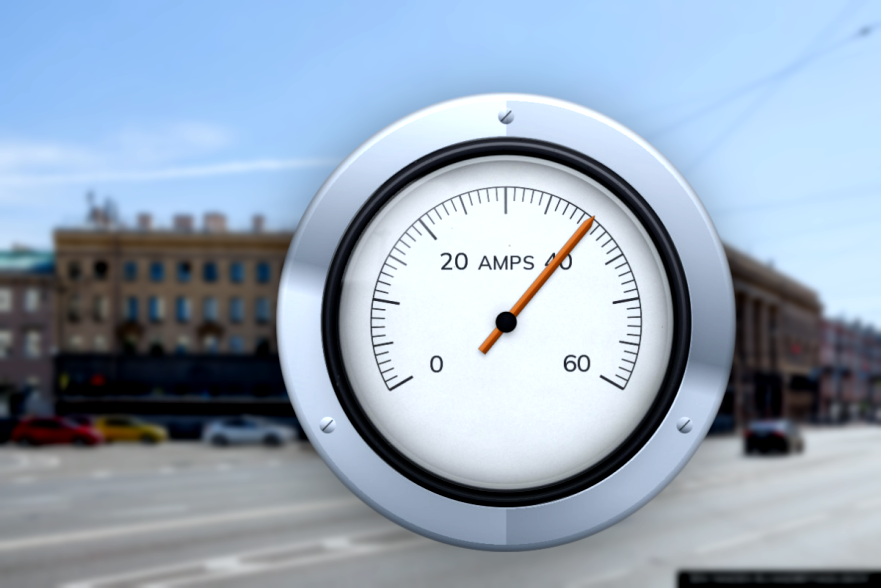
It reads A 40
